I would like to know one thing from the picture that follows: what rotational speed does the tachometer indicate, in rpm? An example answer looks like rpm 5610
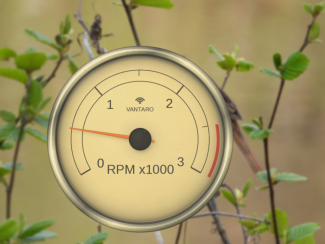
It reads rpm 500
